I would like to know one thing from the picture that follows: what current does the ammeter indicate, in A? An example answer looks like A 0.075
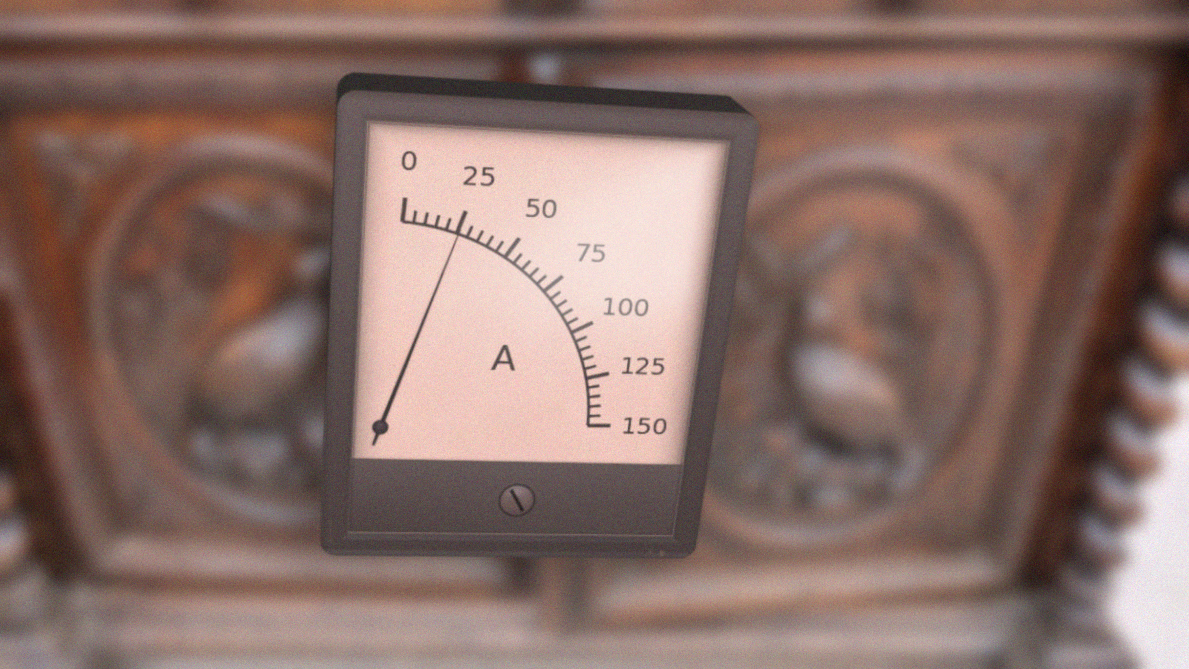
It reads A 25
